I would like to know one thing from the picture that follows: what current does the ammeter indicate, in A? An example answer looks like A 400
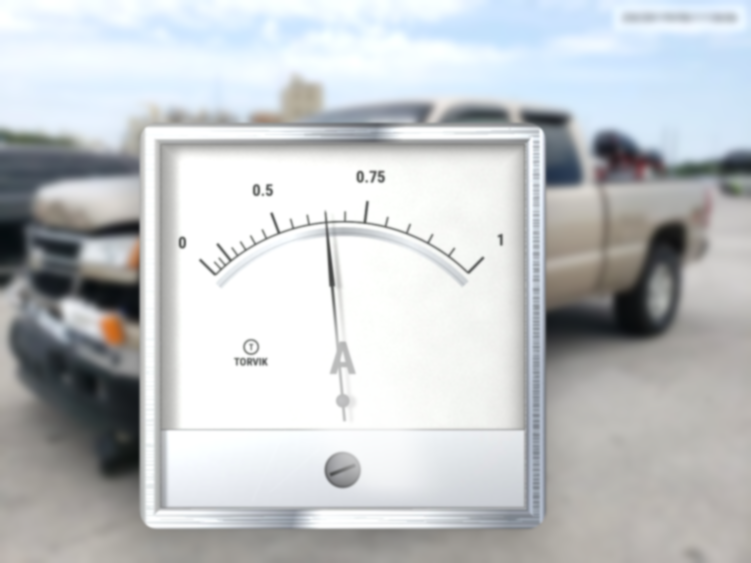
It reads A 0.65
